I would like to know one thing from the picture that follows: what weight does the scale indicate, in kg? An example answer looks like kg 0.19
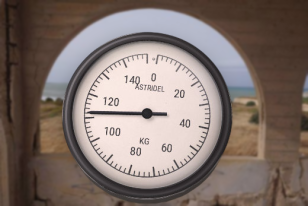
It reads kg 112
